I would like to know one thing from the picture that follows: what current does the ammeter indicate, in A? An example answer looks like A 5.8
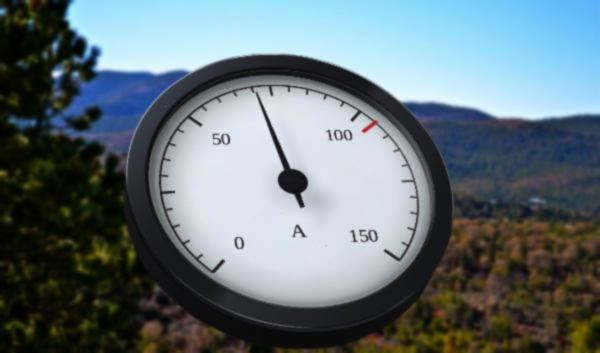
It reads A 70
